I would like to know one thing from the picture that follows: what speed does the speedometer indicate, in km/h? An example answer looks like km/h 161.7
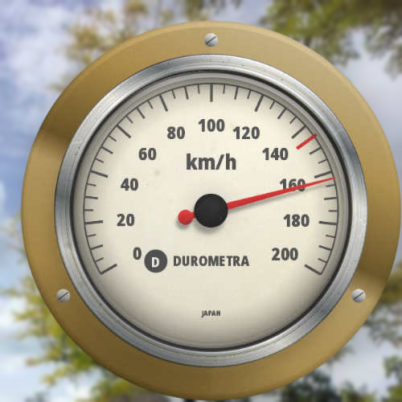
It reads km/h 162.5
